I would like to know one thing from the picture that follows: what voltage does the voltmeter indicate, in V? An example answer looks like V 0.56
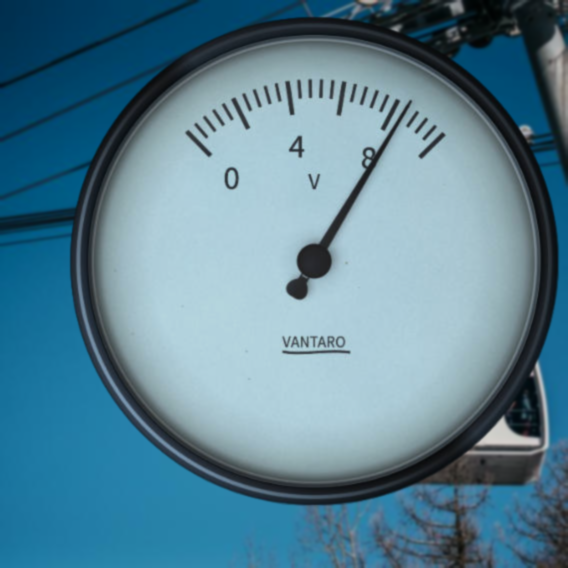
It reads V 8.4
